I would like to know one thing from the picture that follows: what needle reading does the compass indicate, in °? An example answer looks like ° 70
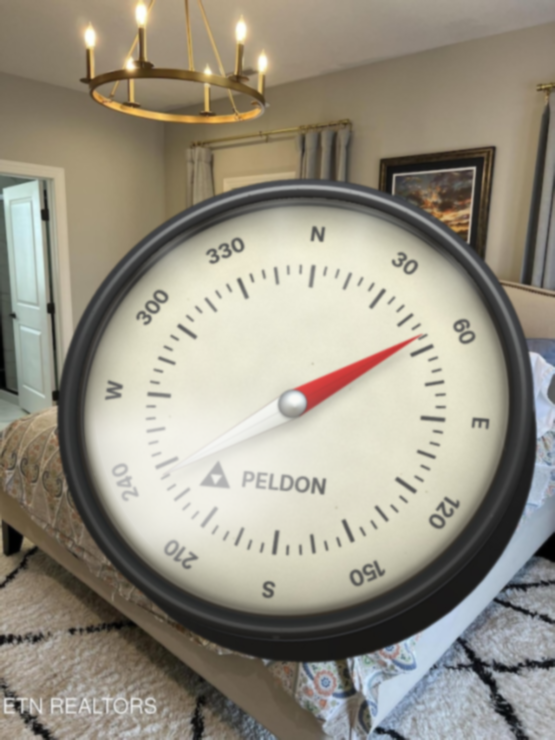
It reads ° 55
